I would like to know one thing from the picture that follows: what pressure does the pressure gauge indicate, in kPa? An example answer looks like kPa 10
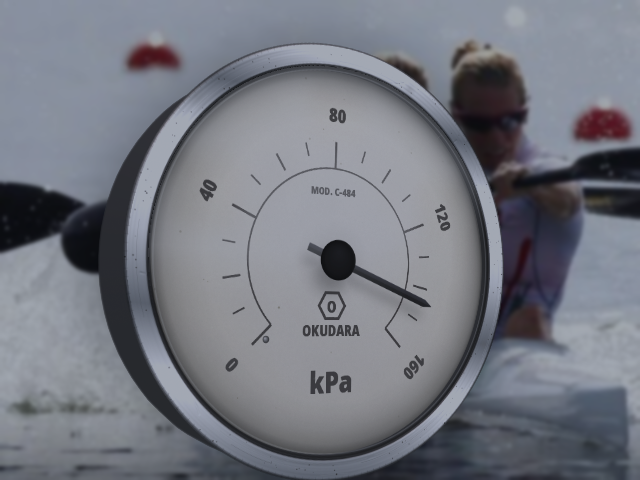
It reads kPa 145
